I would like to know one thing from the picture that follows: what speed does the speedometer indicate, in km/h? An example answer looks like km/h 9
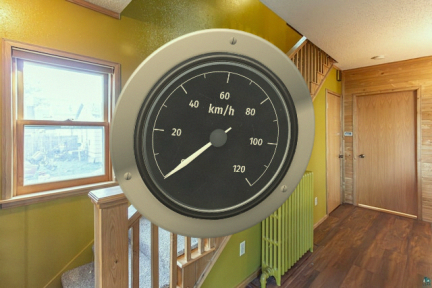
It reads km/h 0
